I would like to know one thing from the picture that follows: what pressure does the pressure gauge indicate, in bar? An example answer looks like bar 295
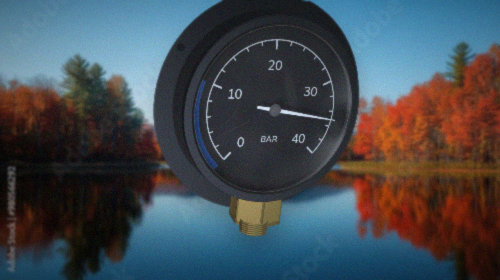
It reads bar 35
